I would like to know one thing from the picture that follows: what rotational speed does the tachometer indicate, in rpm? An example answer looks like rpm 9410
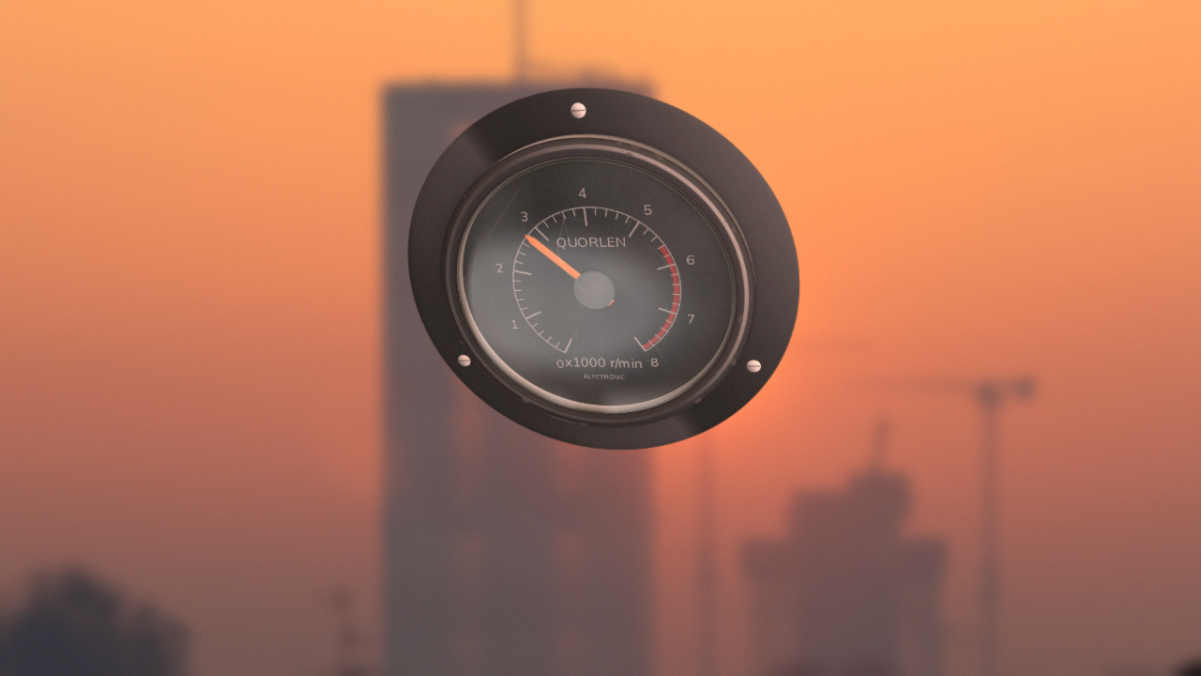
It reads rpm 2800
